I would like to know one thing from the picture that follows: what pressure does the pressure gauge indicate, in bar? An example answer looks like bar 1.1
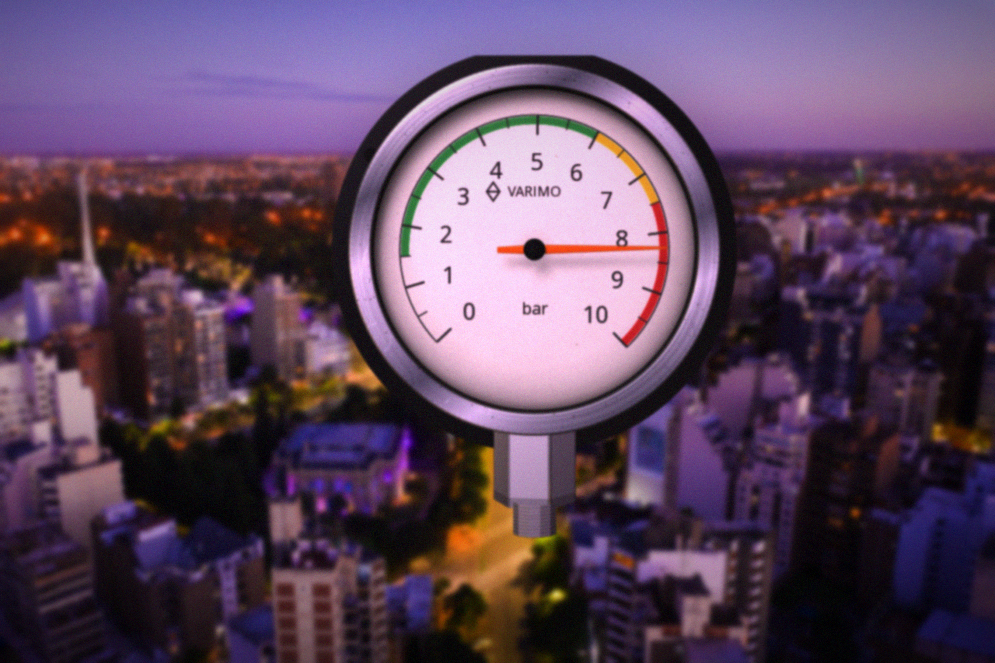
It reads bar 8.25
